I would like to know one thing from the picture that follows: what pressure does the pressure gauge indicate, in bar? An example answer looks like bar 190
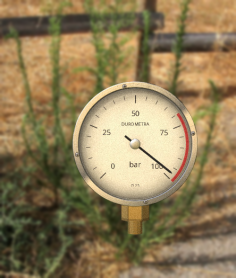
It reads bar 97.5
